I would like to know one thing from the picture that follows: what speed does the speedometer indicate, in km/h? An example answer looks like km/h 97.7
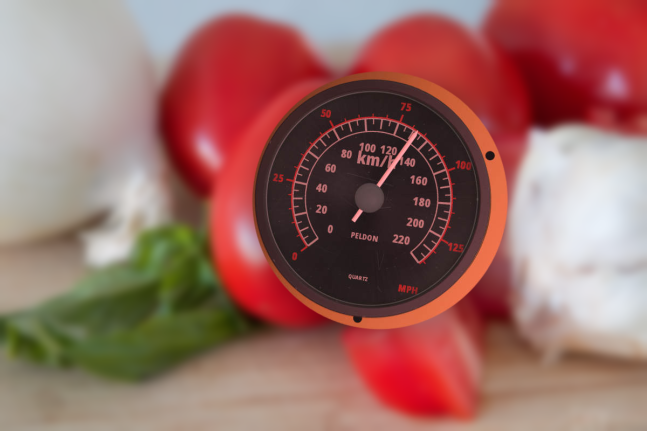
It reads km/h 132.5
